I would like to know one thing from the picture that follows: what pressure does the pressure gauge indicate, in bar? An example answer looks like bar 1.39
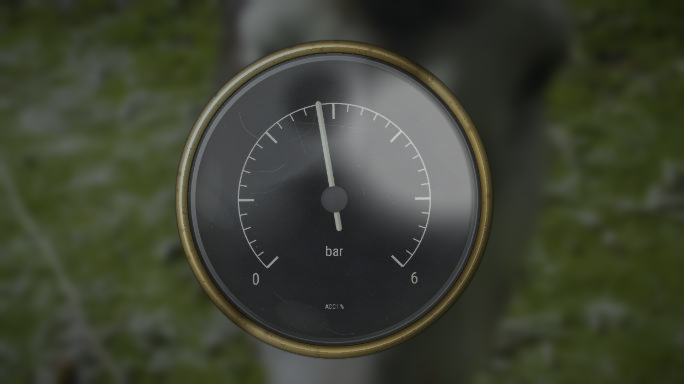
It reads bar 2.8
